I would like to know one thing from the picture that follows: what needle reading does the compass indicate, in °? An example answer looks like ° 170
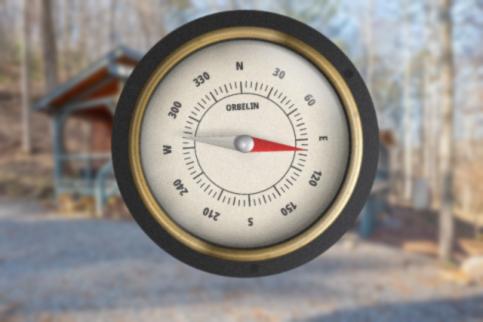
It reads ° 100
